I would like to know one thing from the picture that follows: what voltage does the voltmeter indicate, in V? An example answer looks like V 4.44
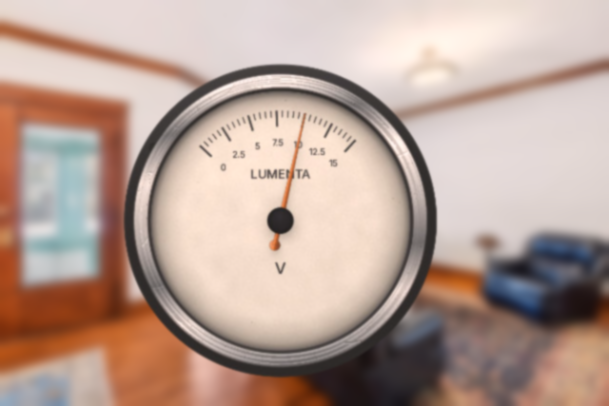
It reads V 10
